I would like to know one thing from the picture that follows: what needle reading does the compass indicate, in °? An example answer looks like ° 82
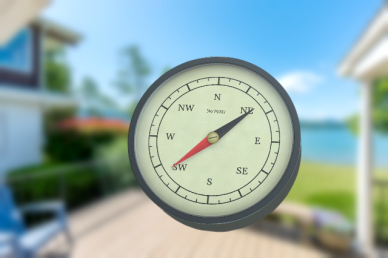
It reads ° 230
